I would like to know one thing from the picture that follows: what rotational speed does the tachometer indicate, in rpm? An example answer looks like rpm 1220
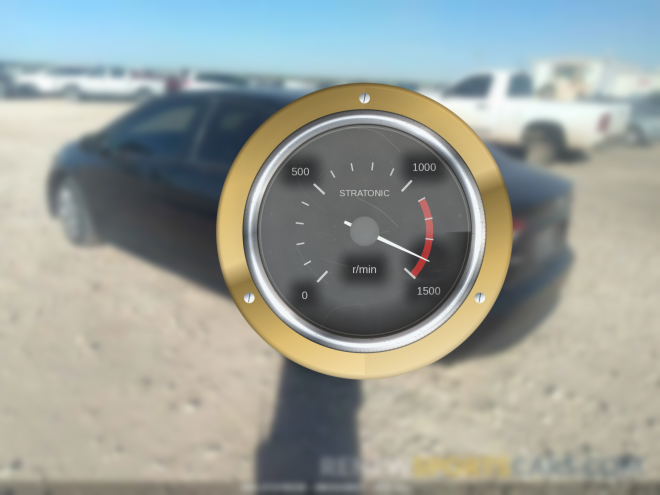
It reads rpm 1400
